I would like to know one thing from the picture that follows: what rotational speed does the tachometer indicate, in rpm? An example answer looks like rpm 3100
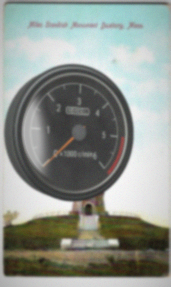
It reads rpm 0
